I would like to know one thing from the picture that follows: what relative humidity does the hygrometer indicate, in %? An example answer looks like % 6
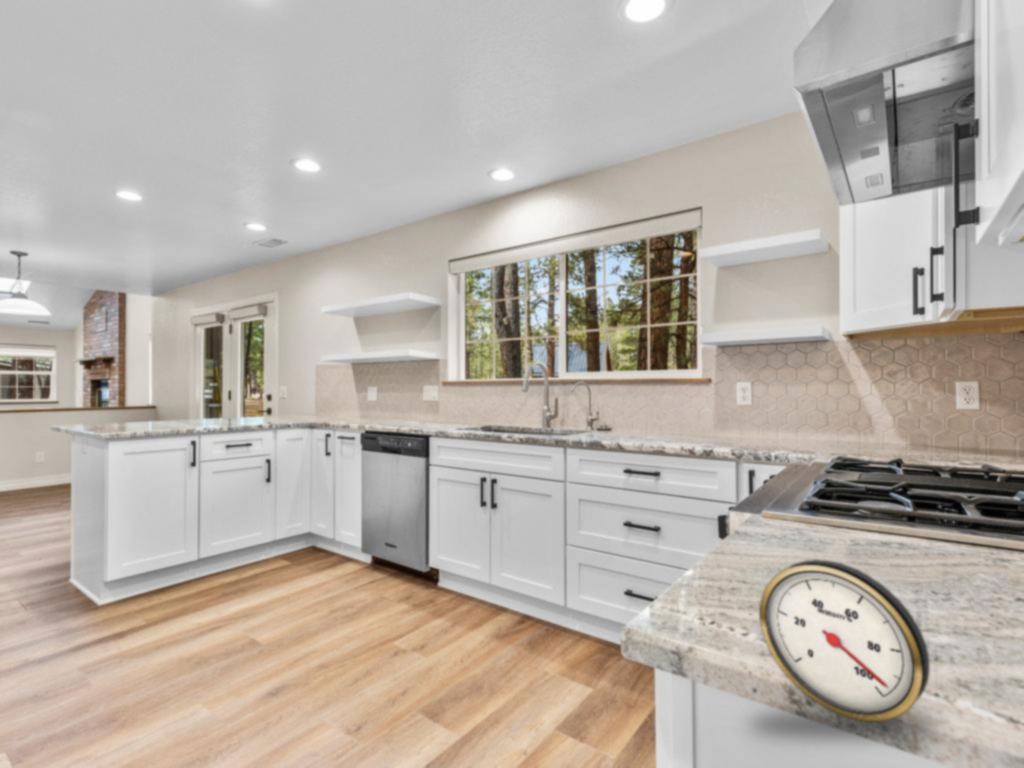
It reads % 95
